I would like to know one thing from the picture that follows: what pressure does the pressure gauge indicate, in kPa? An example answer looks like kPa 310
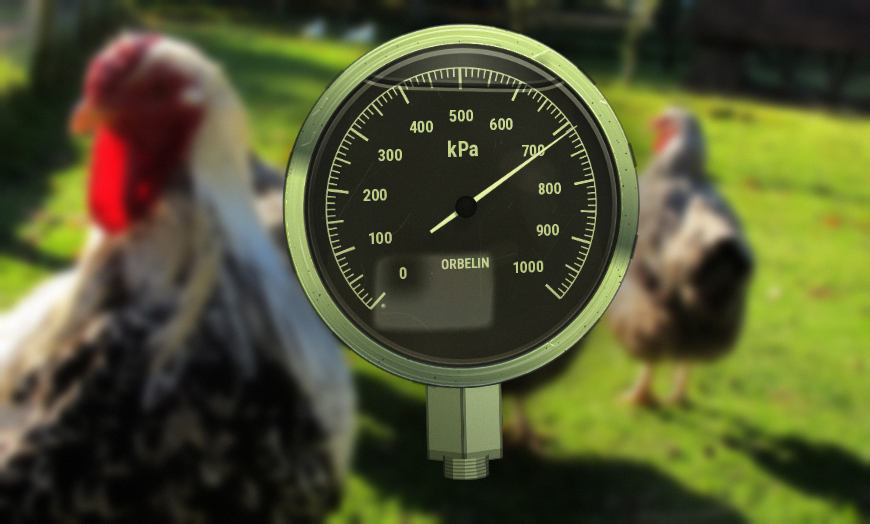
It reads kPa 710
